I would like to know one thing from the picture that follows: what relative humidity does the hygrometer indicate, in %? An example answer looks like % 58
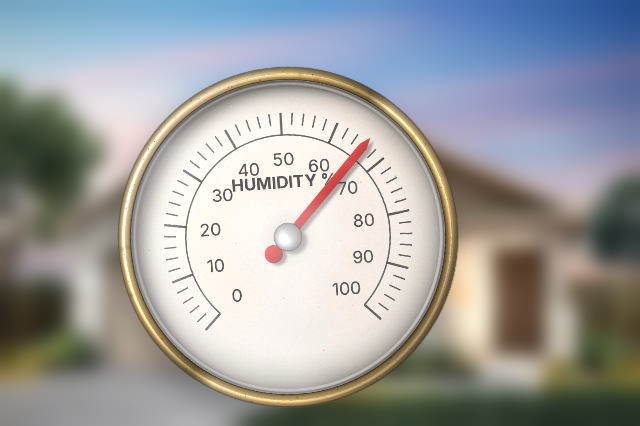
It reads % 66
